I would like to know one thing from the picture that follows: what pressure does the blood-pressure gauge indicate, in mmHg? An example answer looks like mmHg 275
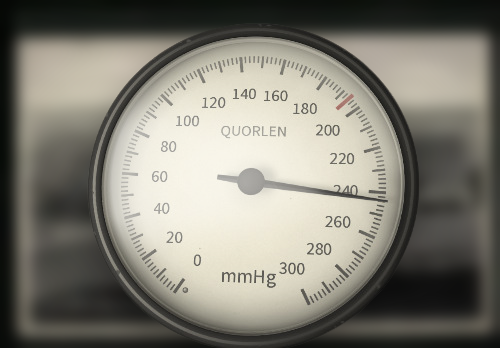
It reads mmHg 244
